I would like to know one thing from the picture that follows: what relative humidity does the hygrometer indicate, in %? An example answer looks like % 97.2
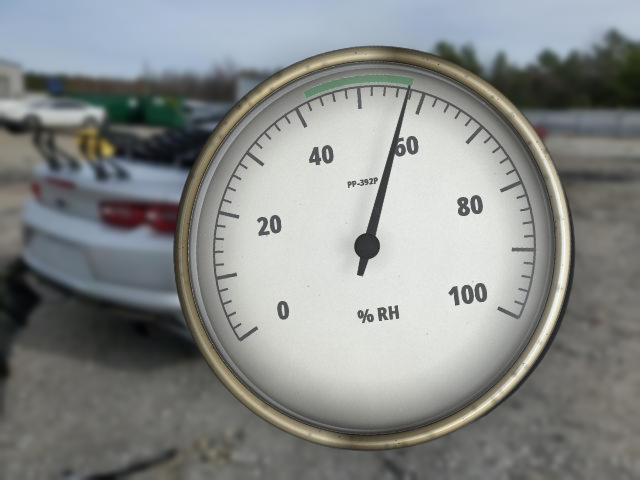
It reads % 58
